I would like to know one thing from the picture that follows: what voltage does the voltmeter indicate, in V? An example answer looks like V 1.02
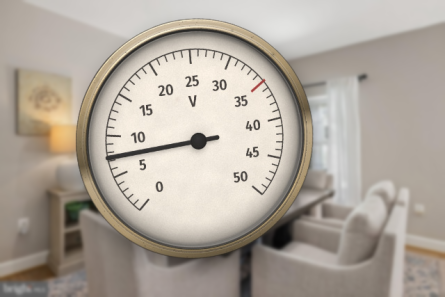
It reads V 7.5
